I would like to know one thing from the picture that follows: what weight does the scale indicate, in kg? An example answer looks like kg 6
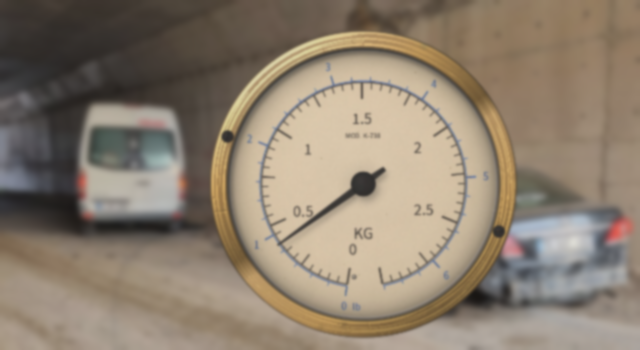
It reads kg 0.4
